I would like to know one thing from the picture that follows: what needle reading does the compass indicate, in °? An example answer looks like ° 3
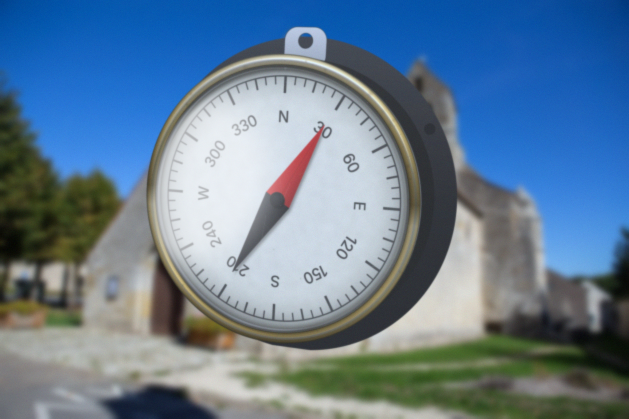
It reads ° 30
